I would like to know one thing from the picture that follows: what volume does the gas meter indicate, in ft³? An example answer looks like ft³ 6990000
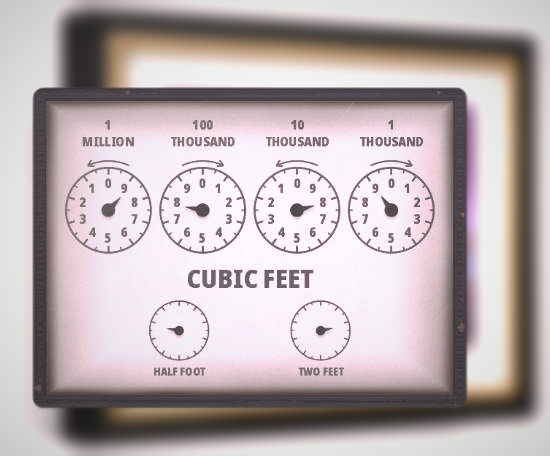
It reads ft³ 877900
